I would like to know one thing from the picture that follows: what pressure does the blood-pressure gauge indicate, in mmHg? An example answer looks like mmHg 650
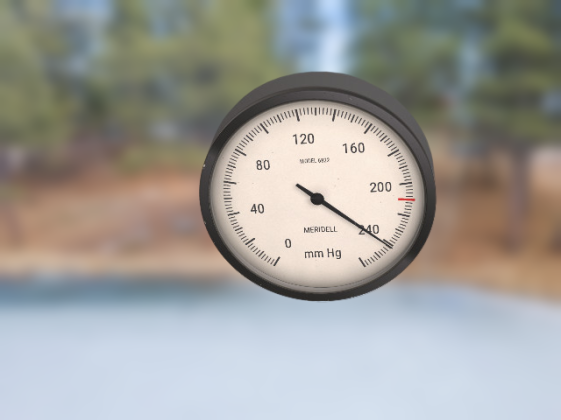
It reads mmHg 240
